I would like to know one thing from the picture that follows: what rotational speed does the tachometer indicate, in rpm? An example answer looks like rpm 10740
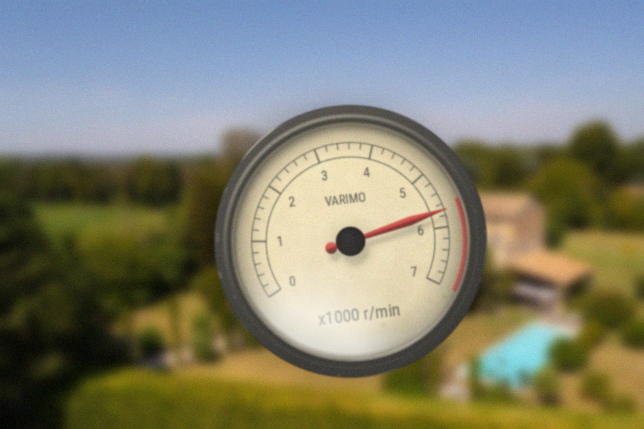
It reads rpm 5700
